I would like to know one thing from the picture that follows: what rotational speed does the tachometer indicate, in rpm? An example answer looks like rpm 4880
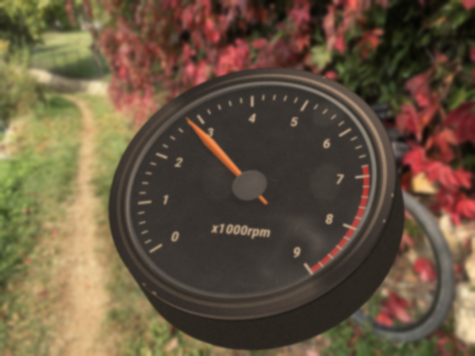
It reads rpm 2800
